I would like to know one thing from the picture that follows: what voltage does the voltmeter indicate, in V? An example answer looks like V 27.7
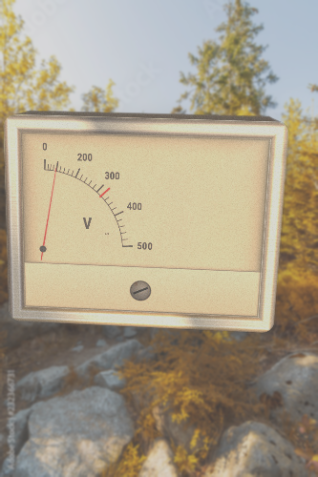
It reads V 100
